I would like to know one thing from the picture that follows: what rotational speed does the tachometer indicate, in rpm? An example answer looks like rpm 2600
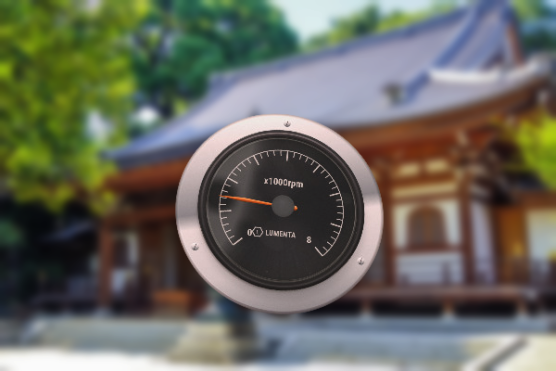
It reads rpm 1400
